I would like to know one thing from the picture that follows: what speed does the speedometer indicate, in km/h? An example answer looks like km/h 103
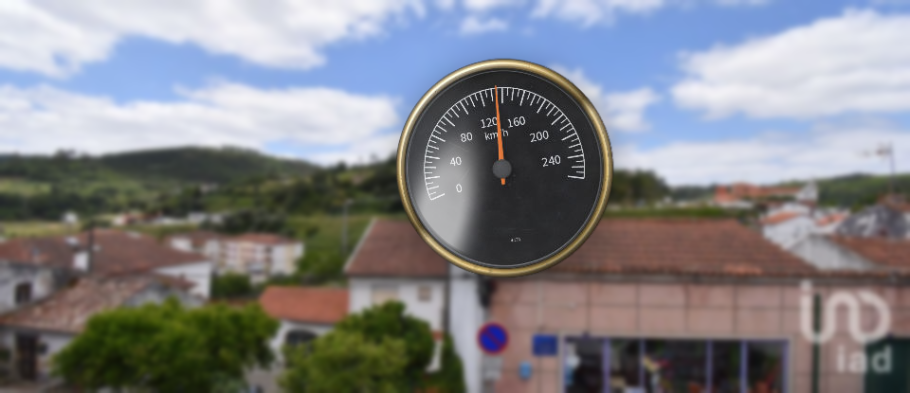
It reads km/h 135
